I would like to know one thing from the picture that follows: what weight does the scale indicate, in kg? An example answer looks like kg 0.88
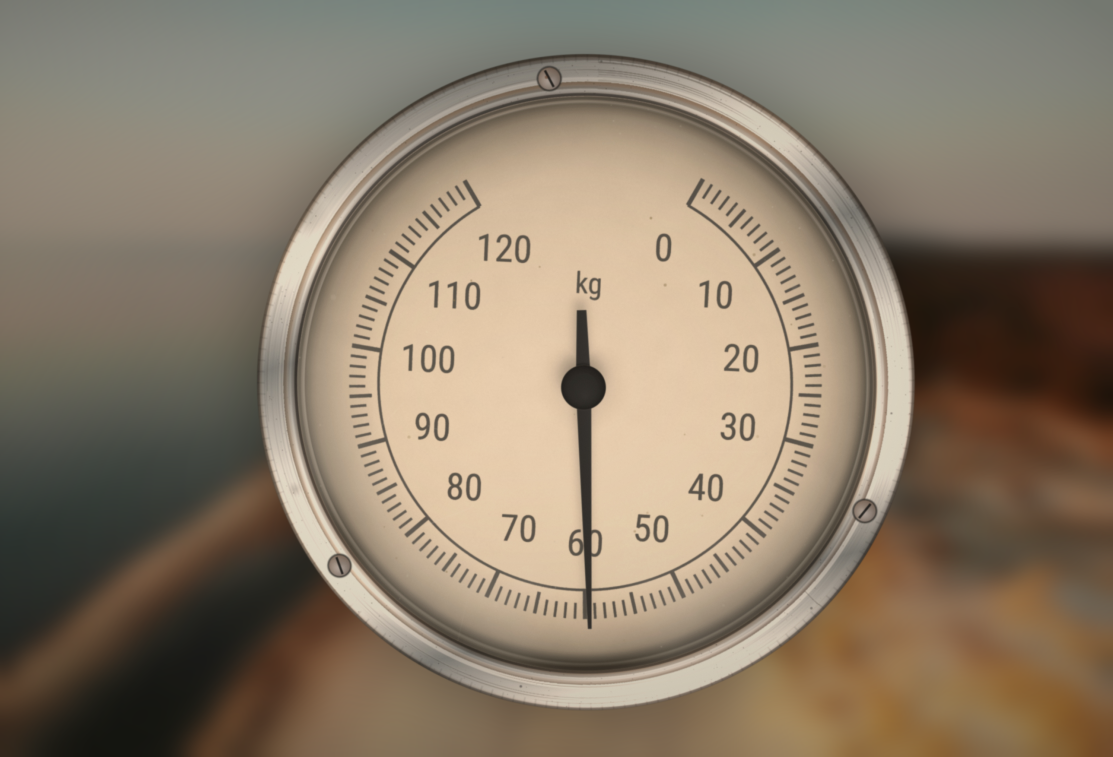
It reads kg 59.5
